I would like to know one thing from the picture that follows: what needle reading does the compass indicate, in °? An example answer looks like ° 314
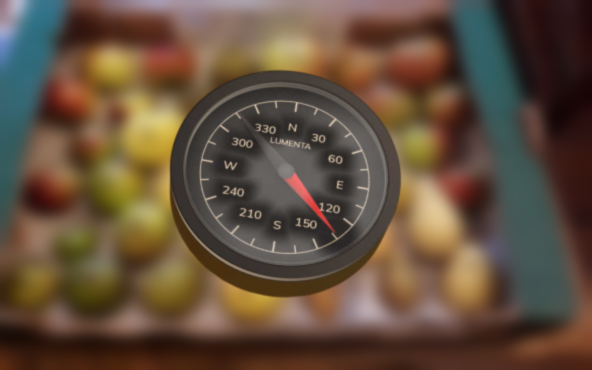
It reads ° 135
